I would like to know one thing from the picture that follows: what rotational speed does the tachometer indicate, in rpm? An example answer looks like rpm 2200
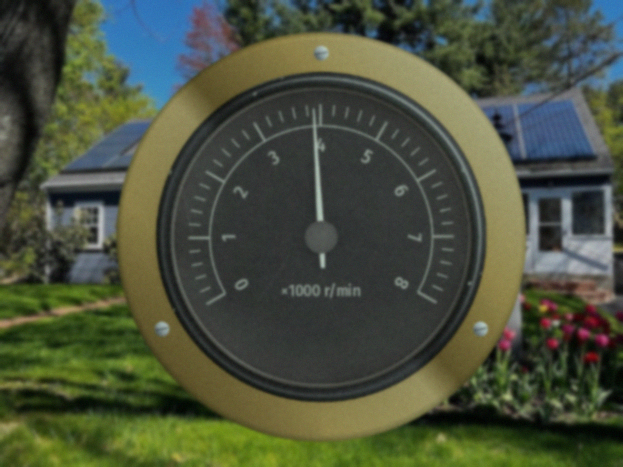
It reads rpm 3900
